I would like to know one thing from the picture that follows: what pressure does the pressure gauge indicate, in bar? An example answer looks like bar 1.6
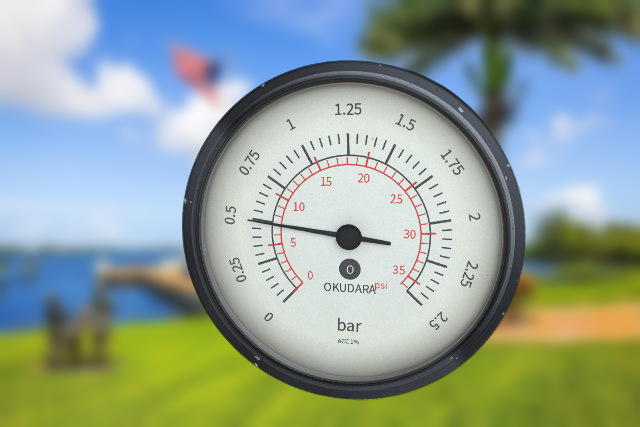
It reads bar 0.5
